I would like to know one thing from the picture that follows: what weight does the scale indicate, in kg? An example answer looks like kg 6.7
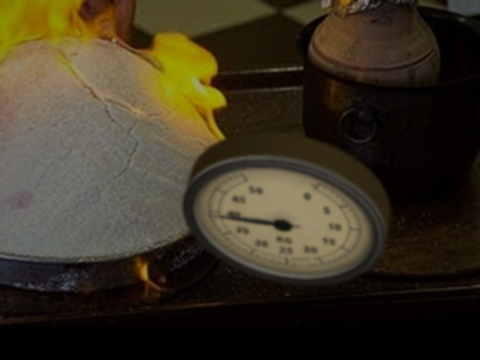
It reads kg 40
